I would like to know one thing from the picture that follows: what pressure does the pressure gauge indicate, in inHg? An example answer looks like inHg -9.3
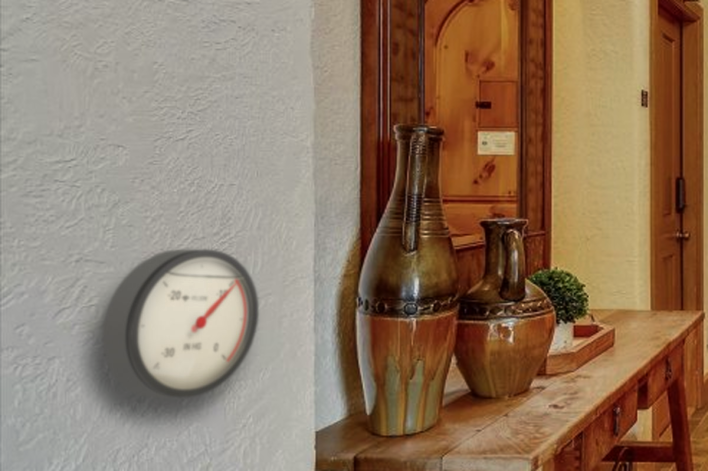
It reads inHg -10
